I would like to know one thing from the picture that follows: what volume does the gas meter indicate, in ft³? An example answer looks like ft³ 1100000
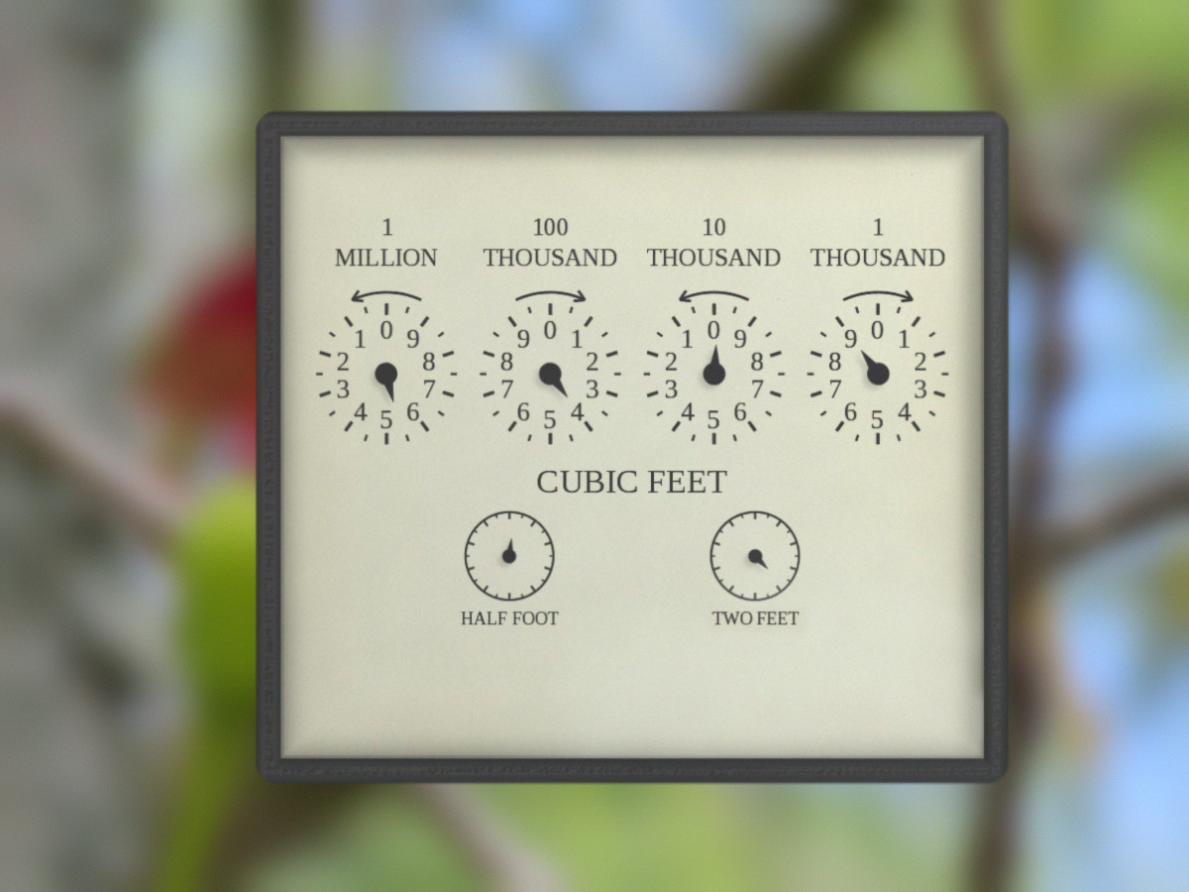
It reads ft³ 539900
